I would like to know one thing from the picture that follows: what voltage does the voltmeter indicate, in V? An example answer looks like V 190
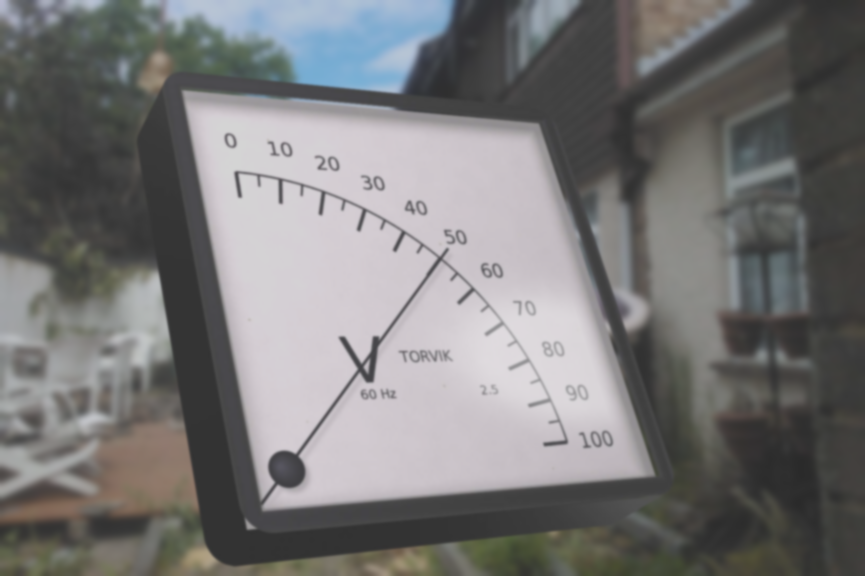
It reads V 50
